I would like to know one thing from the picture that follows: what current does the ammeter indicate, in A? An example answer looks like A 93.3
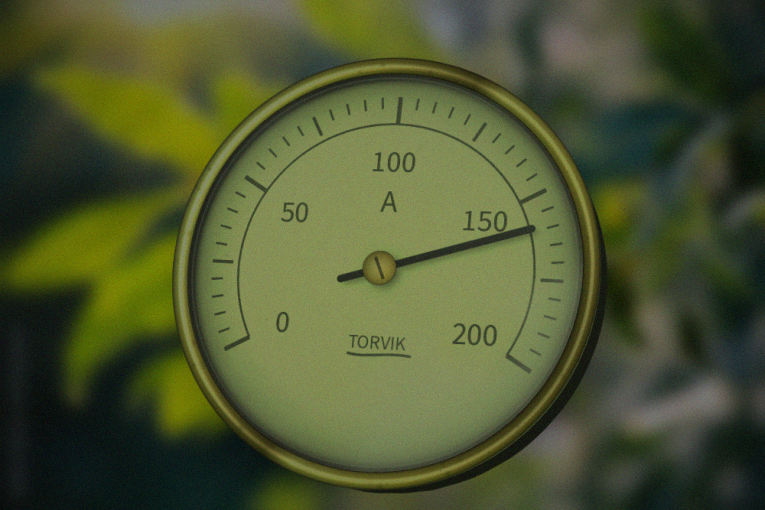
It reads A 160
